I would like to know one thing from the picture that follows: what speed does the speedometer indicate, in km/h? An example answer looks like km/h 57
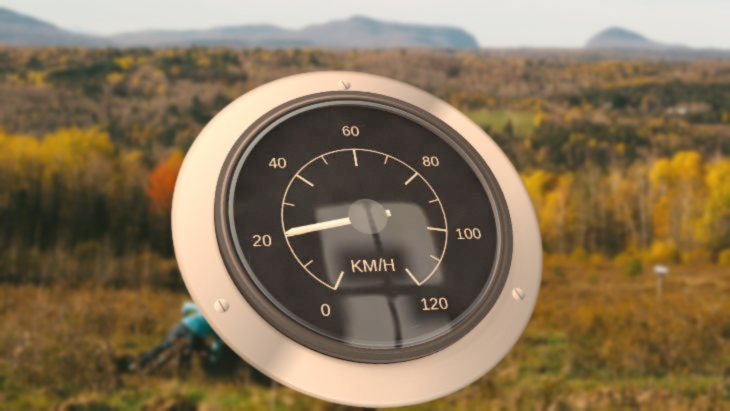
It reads km/h 20
